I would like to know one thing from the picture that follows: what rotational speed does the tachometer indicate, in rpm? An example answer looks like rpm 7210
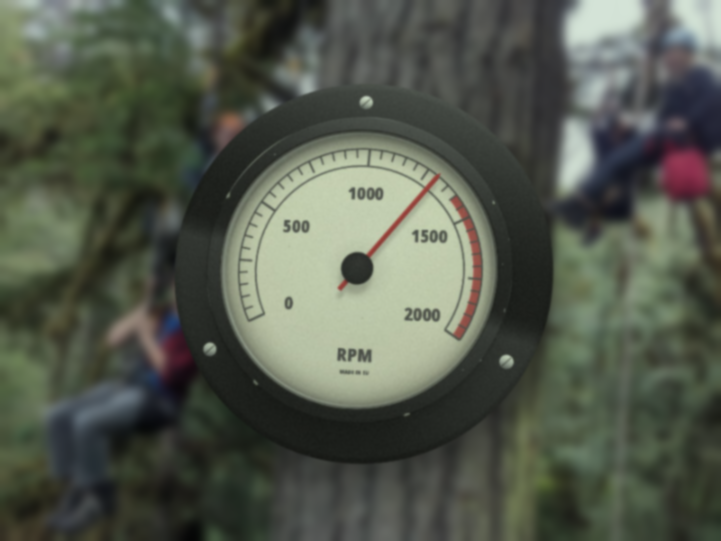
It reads rpm 1300
